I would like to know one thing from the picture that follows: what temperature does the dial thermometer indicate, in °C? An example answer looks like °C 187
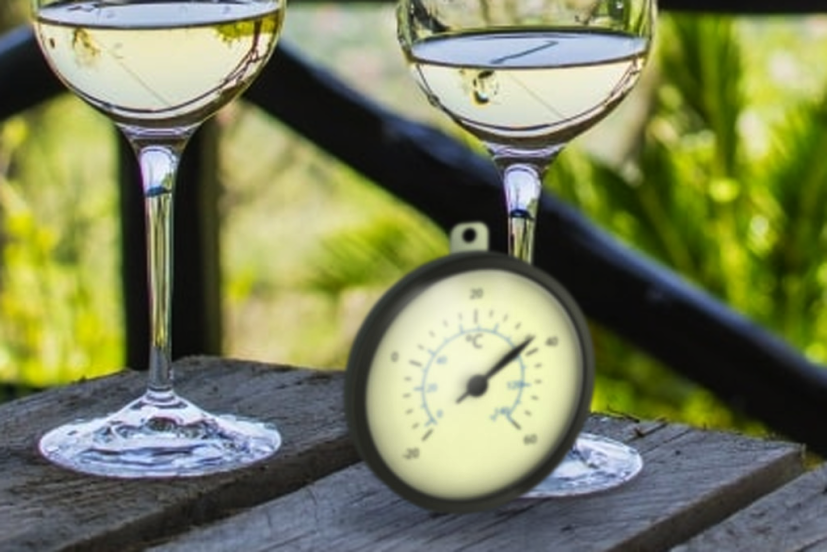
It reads °C 36
